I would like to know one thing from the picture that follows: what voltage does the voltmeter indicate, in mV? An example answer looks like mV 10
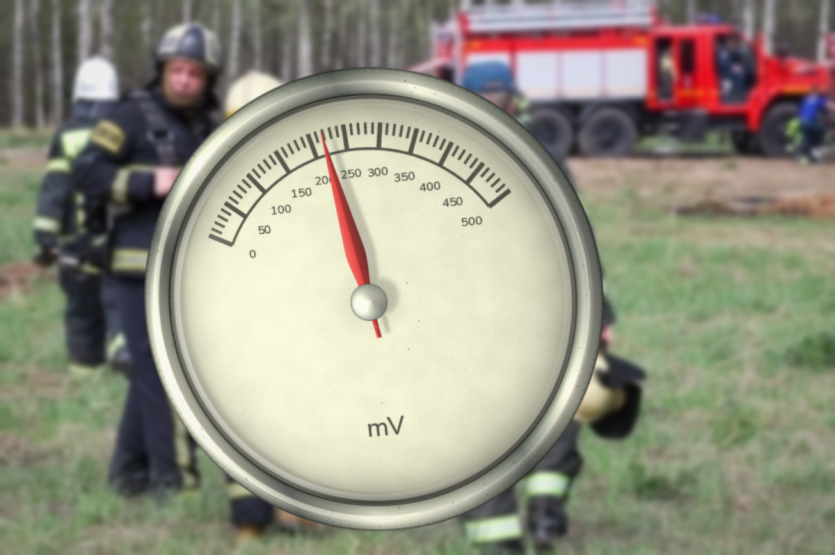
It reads mV 220
